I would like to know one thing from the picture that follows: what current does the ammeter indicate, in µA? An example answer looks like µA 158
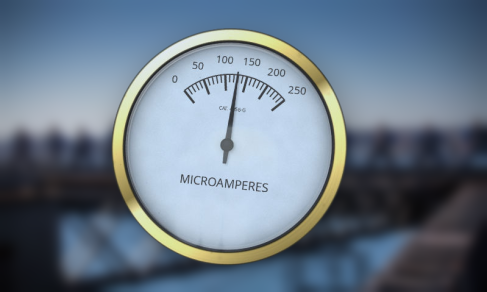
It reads µA 130
